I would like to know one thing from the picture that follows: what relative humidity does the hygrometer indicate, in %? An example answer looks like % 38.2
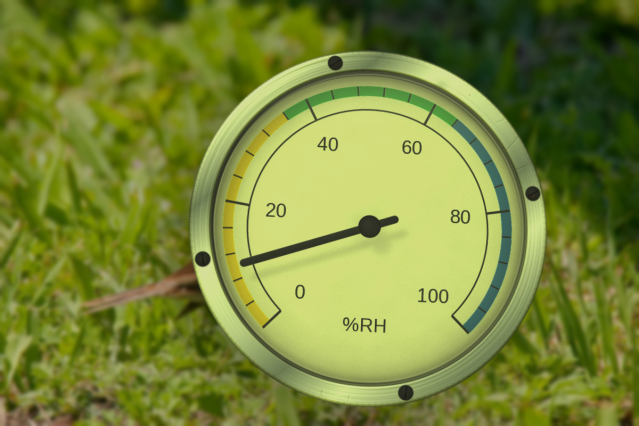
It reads % 10
